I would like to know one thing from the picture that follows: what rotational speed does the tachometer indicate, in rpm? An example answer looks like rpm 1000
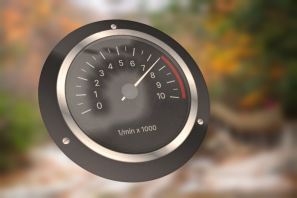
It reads rpm 7500
